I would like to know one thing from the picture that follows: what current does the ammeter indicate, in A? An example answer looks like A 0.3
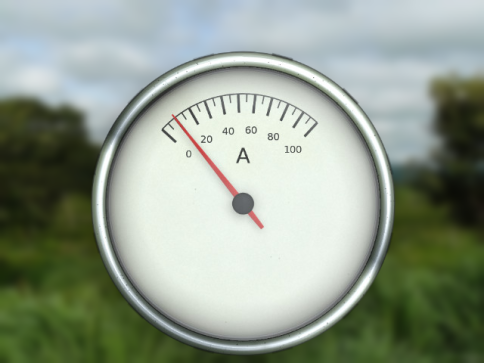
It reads A 10
